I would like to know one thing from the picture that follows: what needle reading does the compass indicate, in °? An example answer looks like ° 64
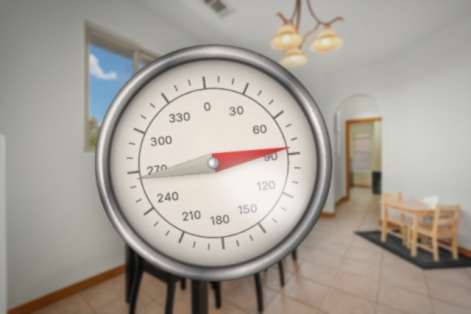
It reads ° 85
